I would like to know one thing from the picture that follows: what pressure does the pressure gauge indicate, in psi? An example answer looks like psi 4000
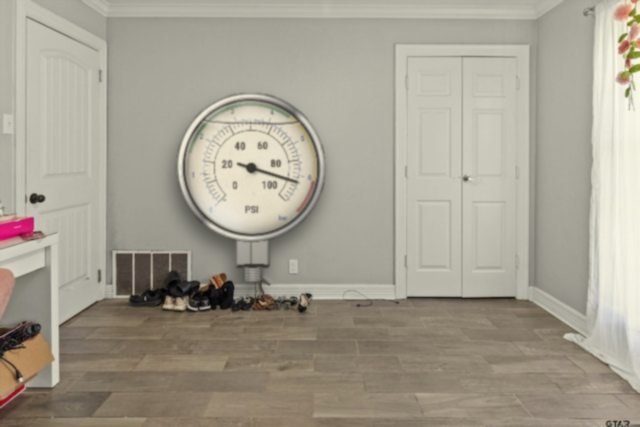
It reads psi 90
